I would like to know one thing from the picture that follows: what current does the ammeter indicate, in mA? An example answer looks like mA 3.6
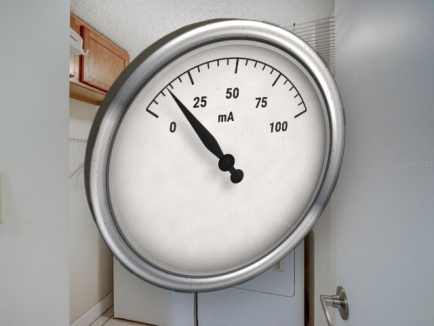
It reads mA 12.5
